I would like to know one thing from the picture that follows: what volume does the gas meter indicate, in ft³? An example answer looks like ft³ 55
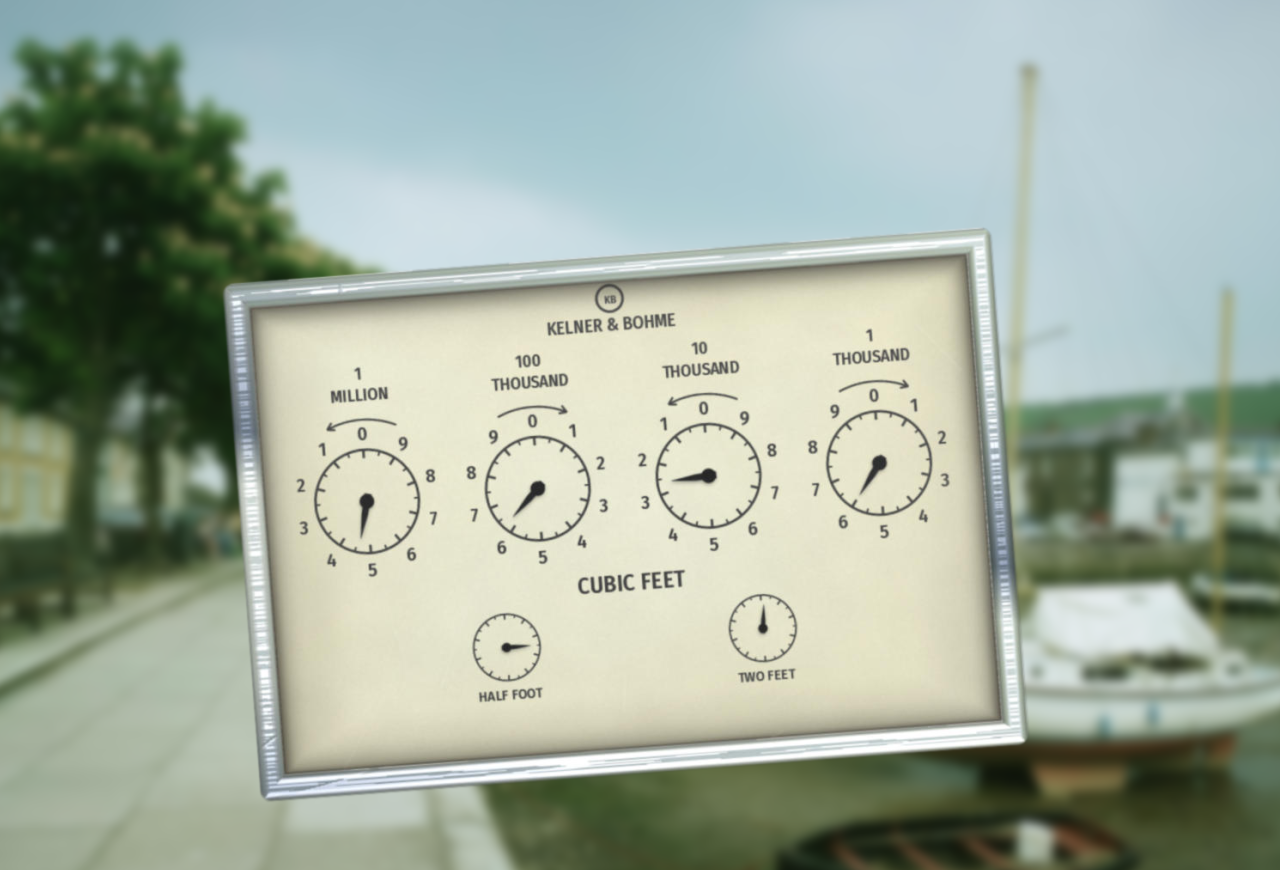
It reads ft³ 462600
